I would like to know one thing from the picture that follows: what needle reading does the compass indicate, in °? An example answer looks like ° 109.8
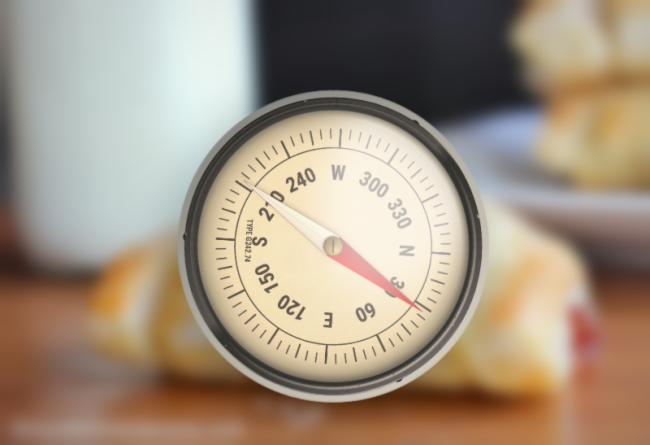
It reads ° 32.5
